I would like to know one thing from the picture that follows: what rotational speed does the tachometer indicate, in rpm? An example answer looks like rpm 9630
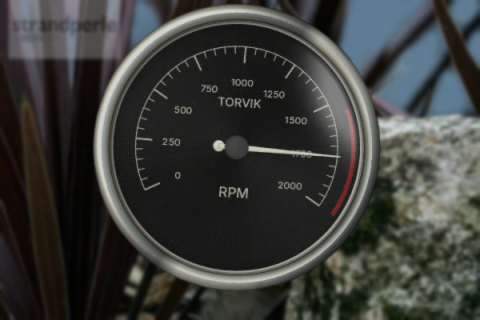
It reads rpm 1750
